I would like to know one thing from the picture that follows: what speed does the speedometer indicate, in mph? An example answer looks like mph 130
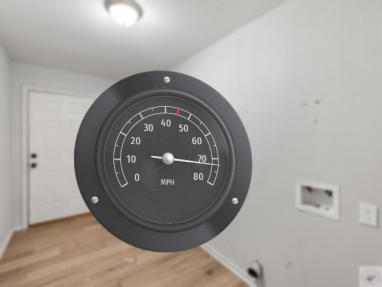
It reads mph 72.5
